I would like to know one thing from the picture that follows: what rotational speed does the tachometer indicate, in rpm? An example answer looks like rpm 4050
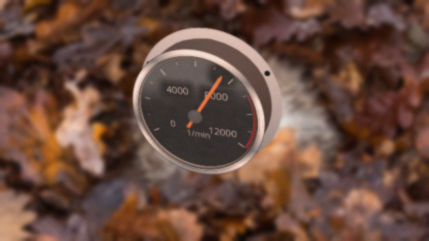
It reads rpm 7500
